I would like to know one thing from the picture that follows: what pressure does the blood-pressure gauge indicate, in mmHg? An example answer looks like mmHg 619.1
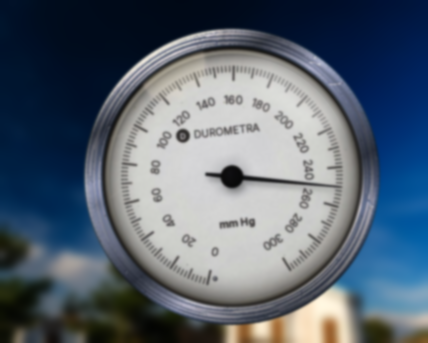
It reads mmHg 250
